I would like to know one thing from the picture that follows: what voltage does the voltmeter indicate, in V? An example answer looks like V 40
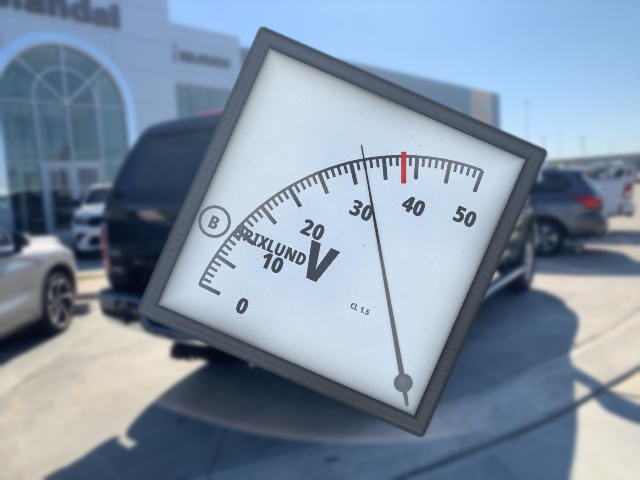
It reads V 32
